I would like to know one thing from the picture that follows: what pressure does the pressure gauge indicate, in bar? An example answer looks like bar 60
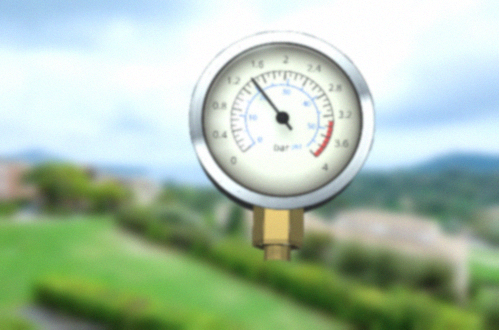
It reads bar 1.4
